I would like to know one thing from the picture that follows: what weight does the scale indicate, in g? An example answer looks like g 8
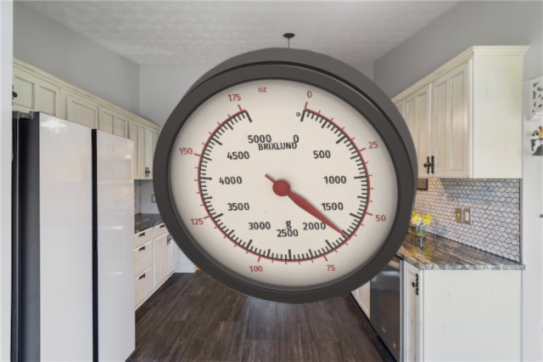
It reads g 1750
